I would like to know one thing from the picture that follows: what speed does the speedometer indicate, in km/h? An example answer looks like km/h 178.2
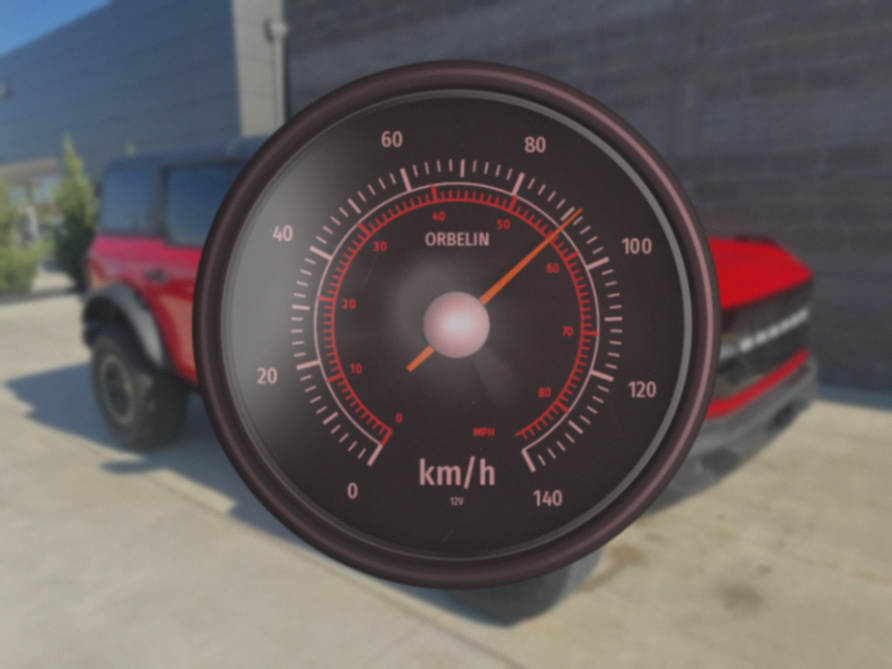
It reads km/h 91
